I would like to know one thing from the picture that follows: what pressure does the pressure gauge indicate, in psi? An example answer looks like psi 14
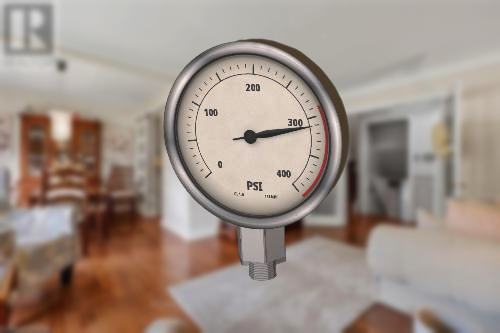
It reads psi 310
